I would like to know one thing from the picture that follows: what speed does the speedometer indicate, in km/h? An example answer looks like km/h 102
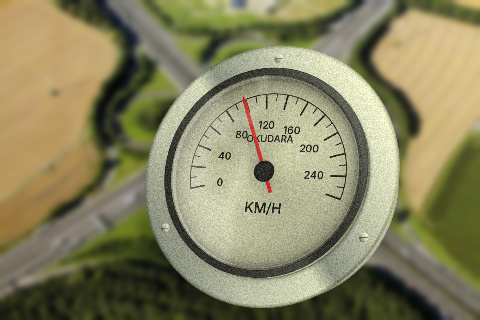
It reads km/h 100
